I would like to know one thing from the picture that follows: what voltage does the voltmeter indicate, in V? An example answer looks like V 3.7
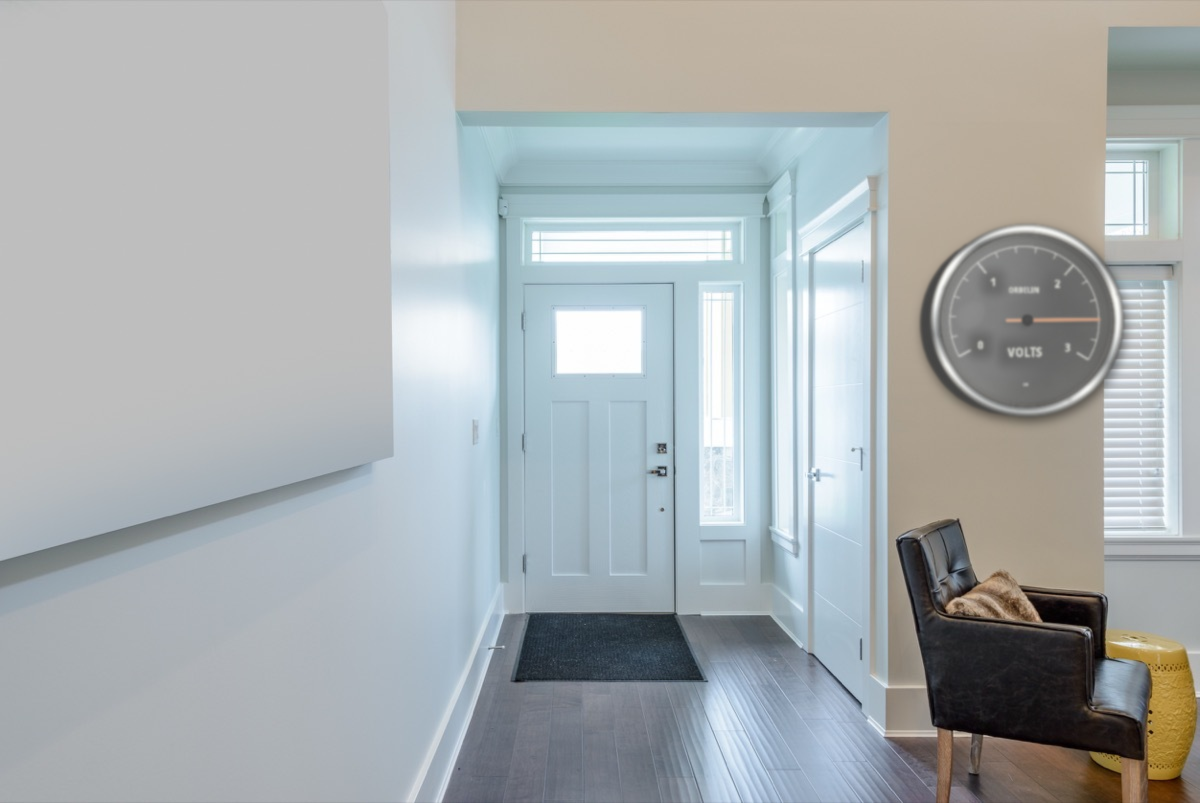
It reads V 2.6
